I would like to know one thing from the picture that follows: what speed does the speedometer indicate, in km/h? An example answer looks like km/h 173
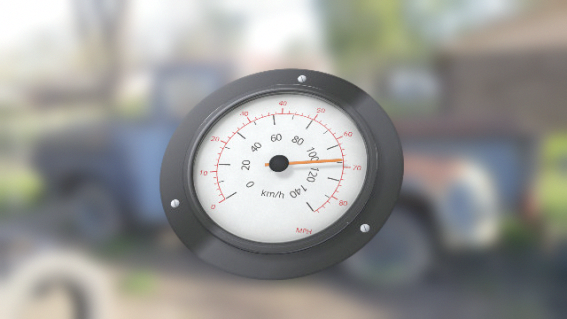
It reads km/h 110
